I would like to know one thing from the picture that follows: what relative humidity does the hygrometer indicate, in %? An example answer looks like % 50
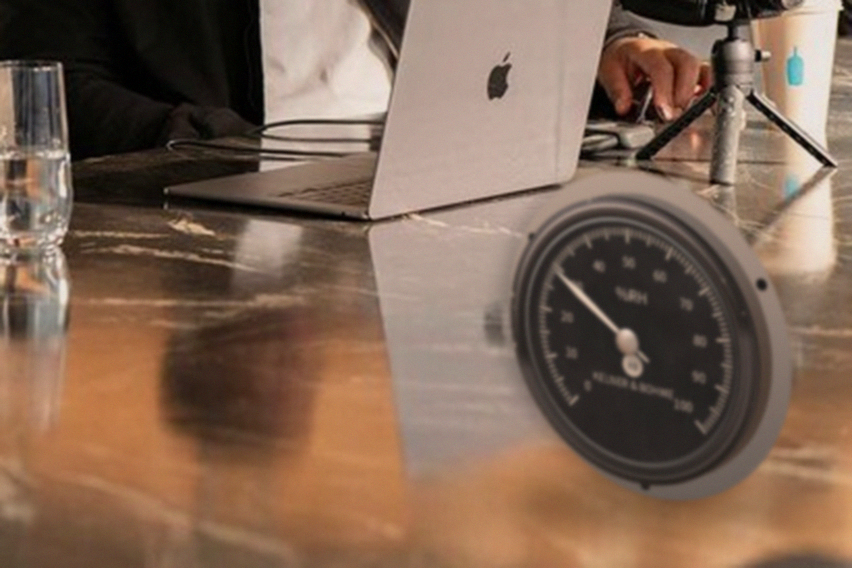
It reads % 30
